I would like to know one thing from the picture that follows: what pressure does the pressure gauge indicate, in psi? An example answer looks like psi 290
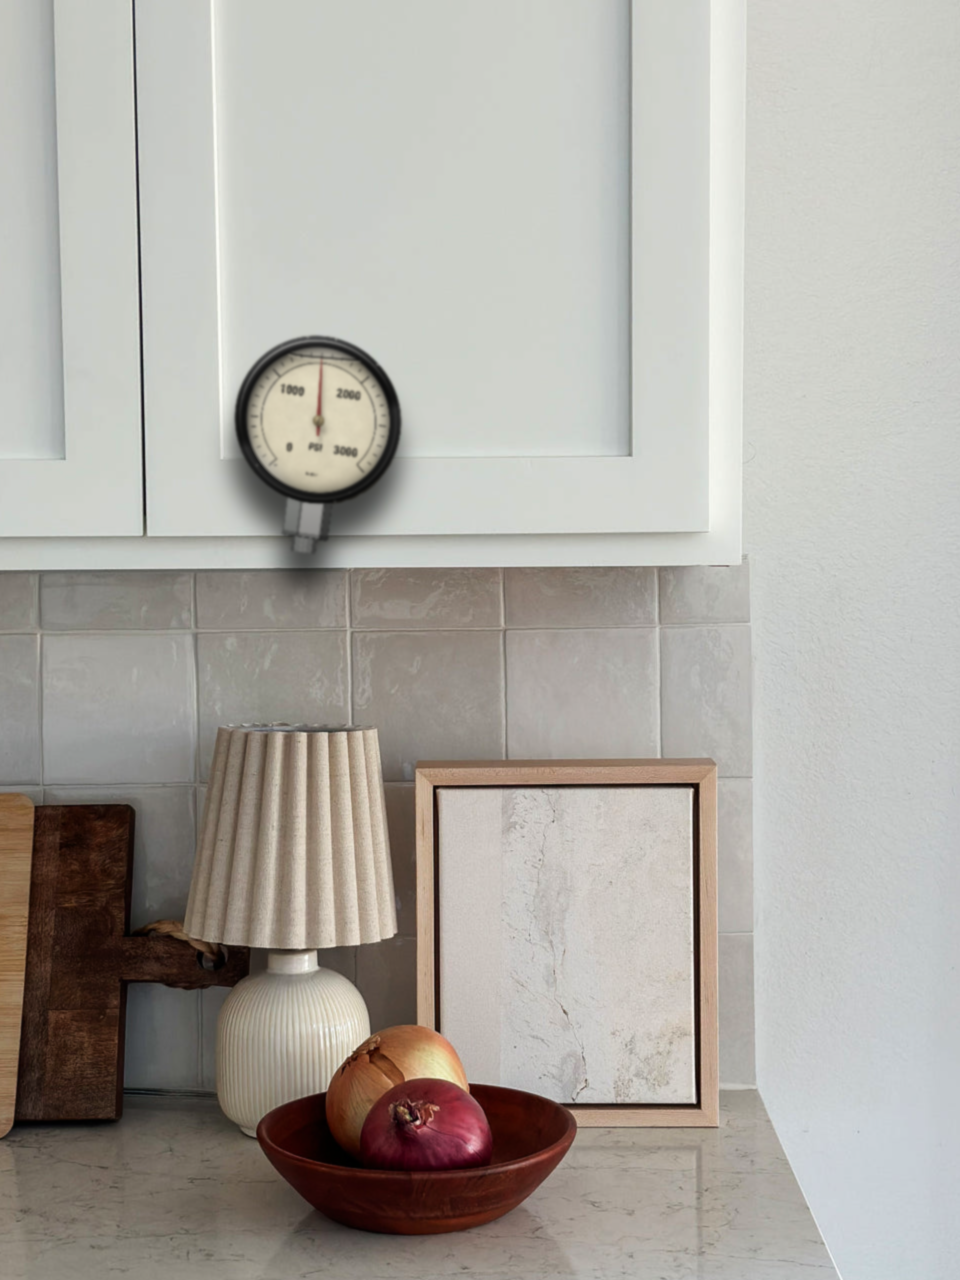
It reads psi 1500
